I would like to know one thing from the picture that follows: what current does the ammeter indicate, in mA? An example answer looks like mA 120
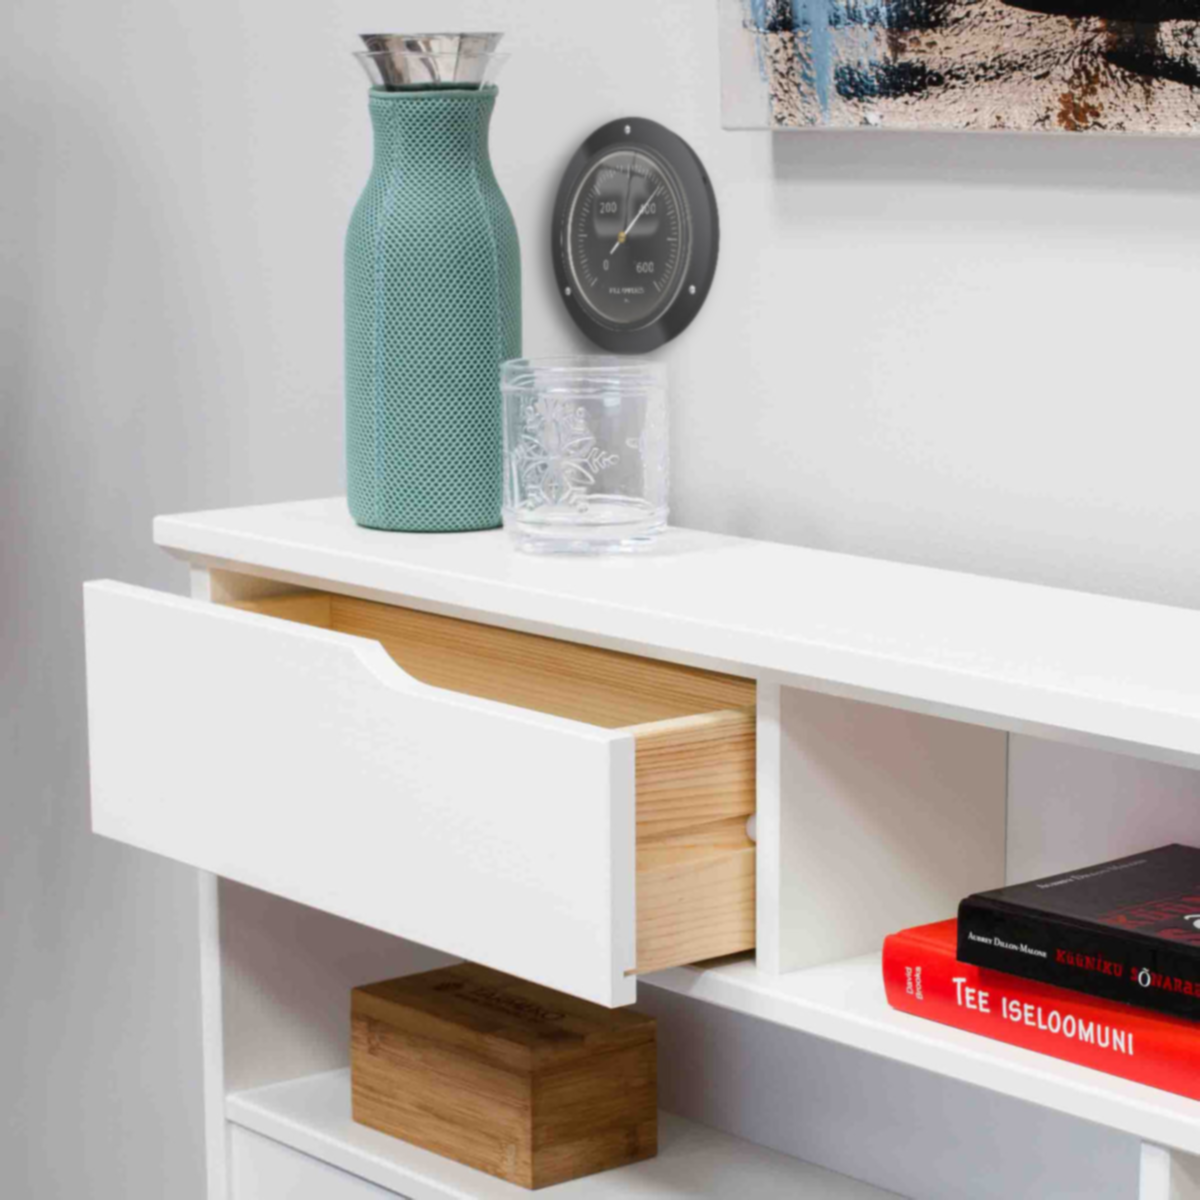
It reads mA 400
